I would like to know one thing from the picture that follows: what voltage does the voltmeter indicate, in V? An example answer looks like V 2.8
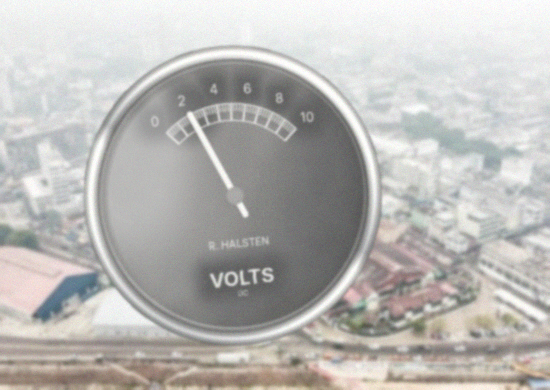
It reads V 2
